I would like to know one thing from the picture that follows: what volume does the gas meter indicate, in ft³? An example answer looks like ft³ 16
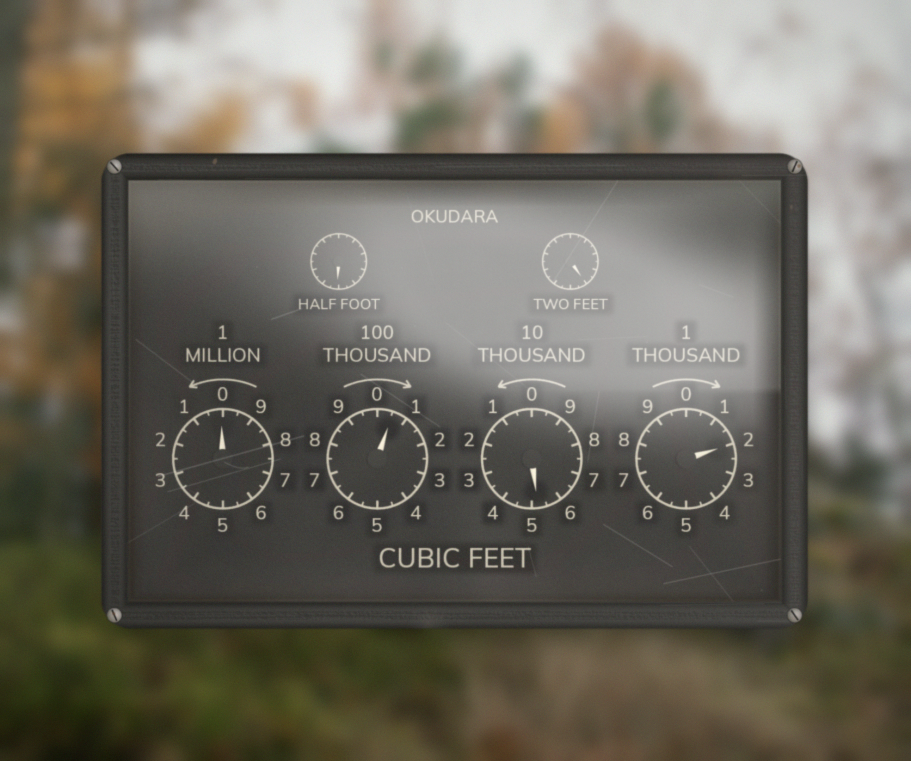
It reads ft³ 5200
